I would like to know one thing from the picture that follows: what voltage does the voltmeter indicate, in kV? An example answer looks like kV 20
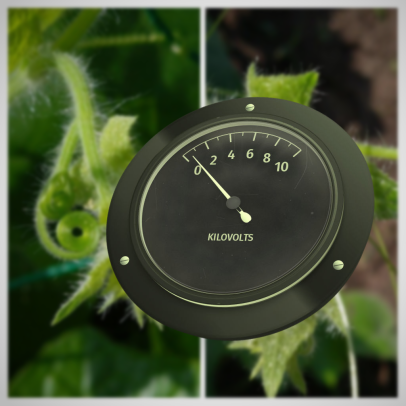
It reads kV 0.5
